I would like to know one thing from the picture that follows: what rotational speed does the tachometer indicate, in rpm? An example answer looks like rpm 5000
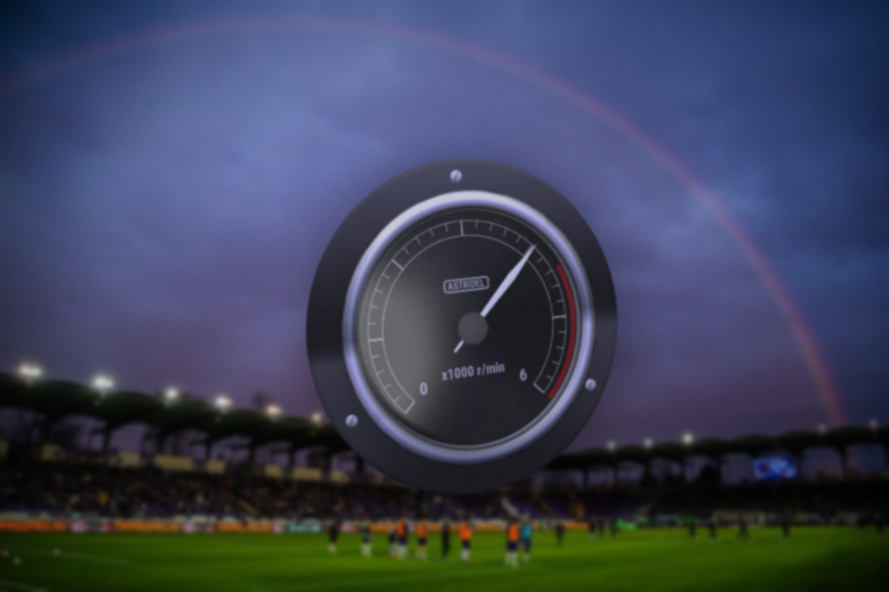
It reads rpm 4000
